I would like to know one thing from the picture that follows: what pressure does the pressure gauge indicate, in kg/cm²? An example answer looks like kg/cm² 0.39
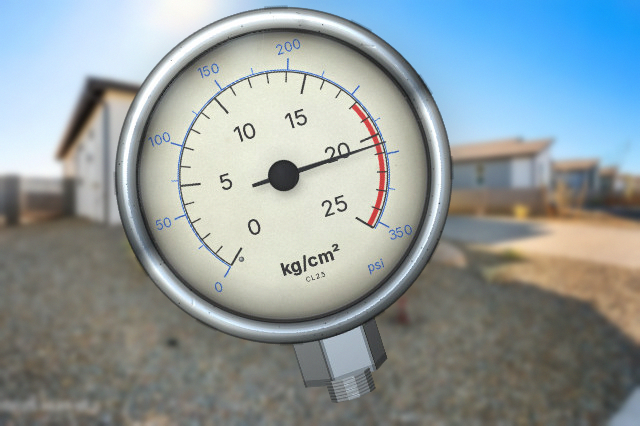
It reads kg/cm² 20.5
